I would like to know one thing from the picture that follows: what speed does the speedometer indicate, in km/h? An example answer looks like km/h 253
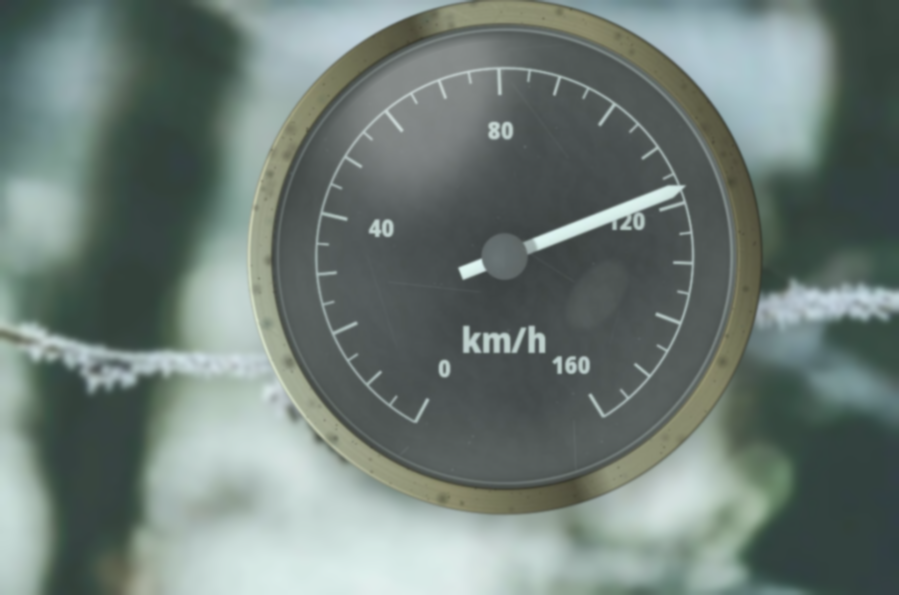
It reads km/h 117.5
